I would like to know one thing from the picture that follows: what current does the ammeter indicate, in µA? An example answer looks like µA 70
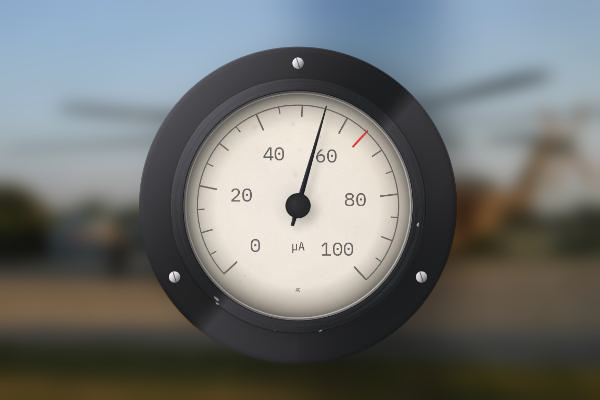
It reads µA 55
